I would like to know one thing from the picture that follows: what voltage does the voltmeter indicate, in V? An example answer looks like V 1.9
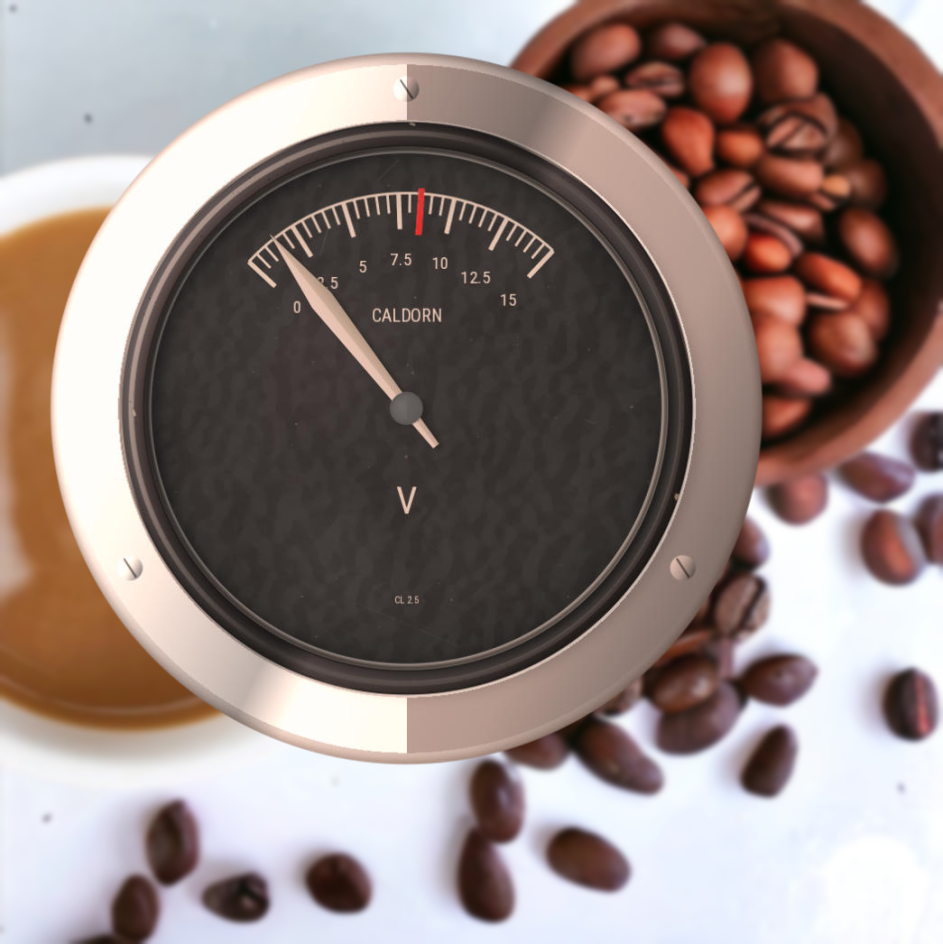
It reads V 1.5
